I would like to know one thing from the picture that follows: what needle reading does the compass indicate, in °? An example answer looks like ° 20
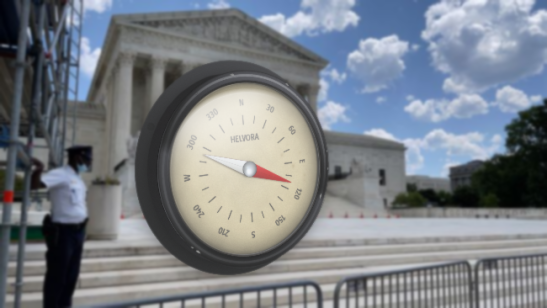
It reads ° 112.5
